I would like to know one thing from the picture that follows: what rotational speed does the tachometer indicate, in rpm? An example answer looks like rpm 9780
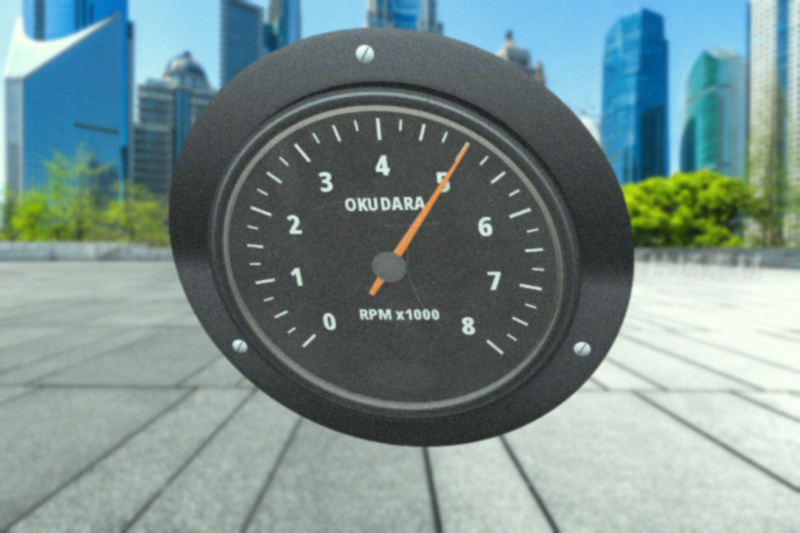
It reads rpm 5000
